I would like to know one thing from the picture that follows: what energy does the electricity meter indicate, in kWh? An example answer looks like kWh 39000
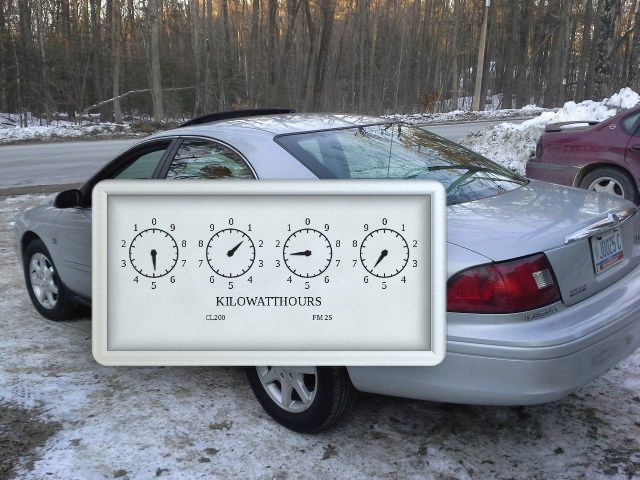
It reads kWh 5126
